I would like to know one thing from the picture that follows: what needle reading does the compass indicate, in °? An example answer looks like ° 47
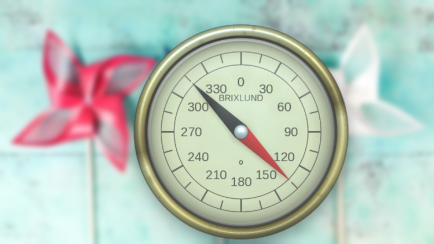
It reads ° 135
